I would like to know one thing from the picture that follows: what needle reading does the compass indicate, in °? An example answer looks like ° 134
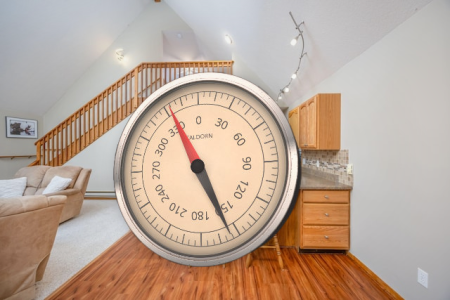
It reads ° 335
